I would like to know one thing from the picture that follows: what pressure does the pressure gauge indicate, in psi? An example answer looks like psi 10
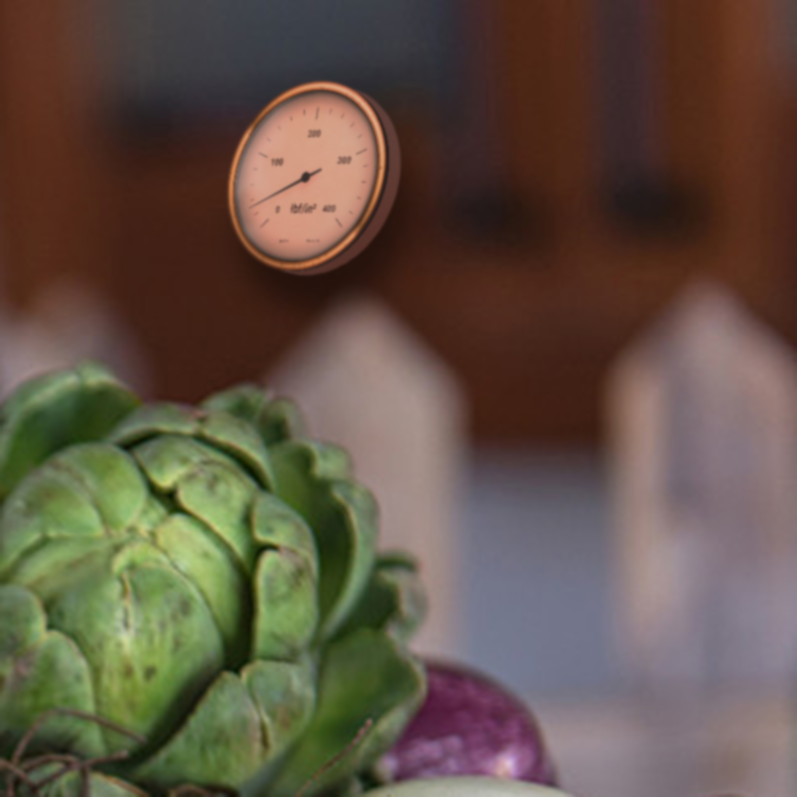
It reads psi 30
